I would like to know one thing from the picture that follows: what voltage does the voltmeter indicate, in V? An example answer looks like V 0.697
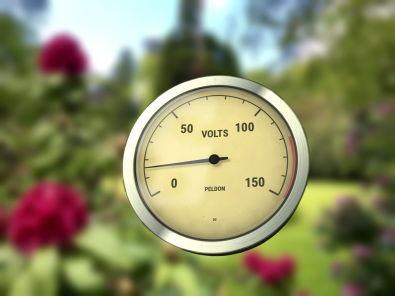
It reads V 15
